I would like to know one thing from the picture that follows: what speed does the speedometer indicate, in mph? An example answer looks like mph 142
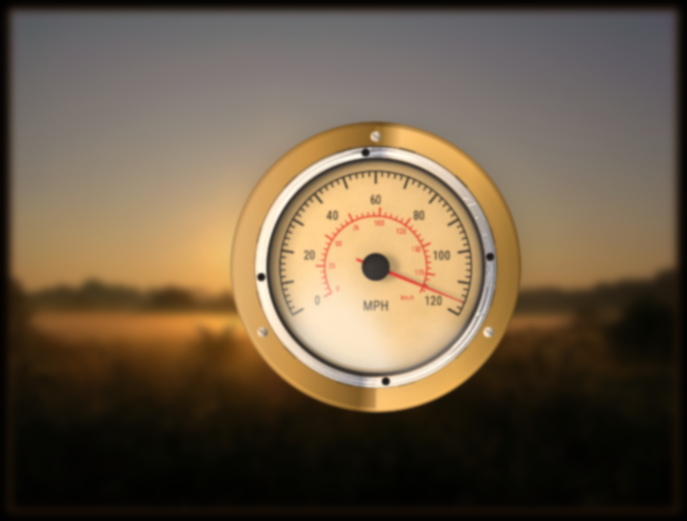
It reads mph 116
